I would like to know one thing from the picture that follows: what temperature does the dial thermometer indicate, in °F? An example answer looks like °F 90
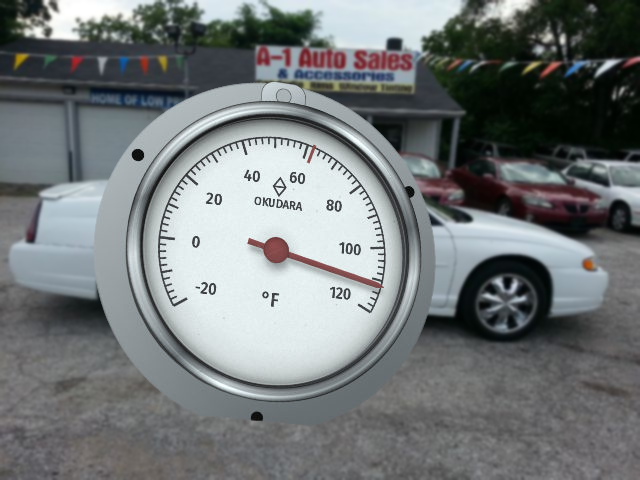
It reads °F 112
